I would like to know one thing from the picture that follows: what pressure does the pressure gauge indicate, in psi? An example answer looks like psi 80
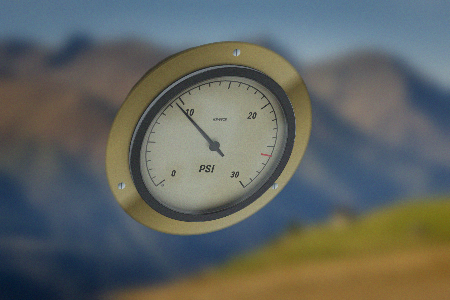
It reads psi 9.5
